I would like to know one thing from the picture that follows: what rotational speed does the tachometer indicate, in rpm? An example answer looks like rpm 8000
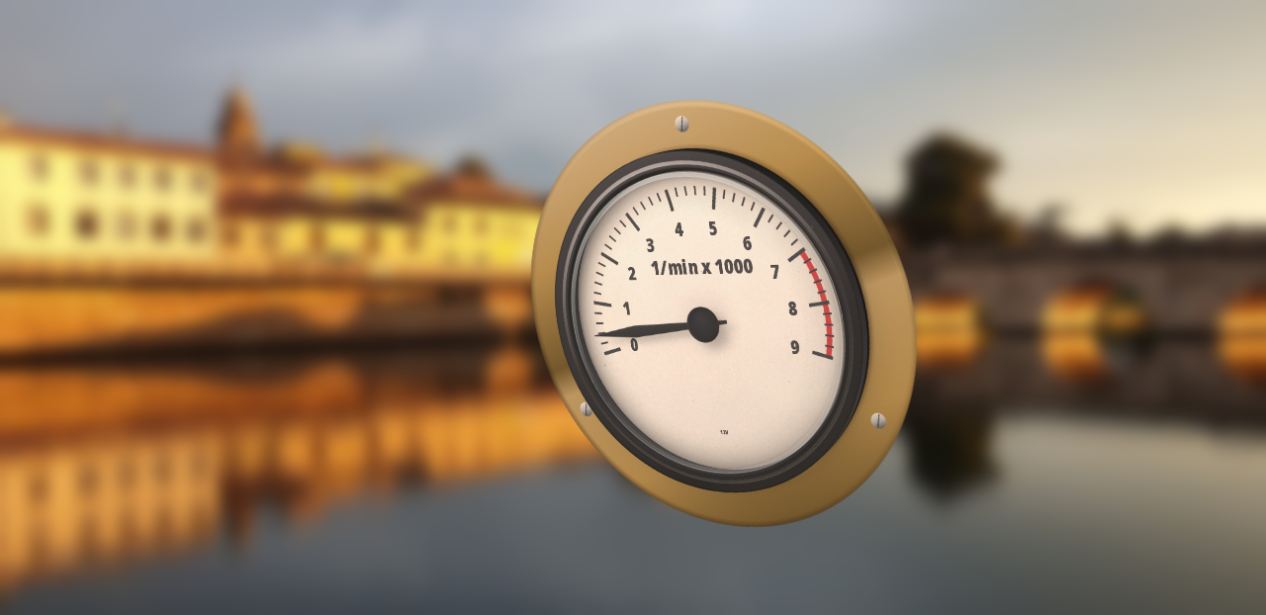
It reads rpm 400
